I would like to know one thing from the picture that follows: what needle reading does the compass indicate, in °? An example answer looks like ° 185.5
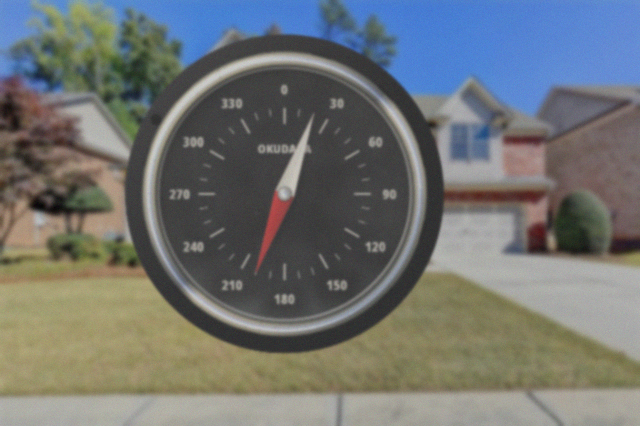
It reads ° 200
